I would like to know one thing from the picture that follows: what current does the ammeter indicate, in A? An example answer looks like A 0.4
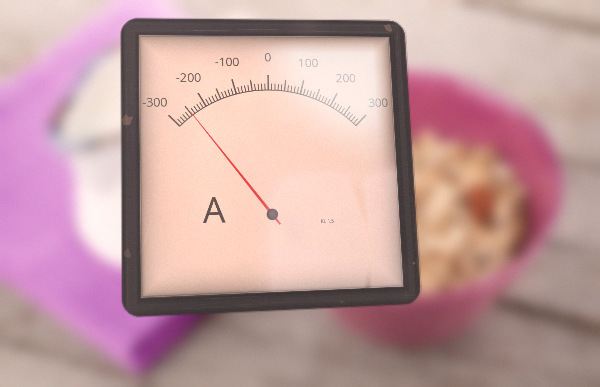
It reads A -250
